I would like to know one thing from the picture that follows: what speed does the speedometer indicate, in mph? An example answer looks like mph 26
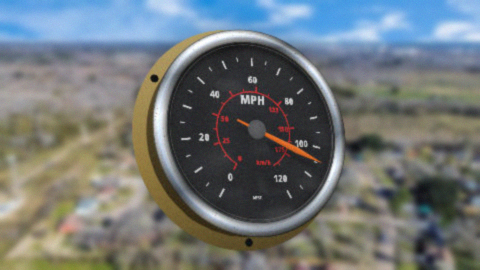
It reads mph 105
